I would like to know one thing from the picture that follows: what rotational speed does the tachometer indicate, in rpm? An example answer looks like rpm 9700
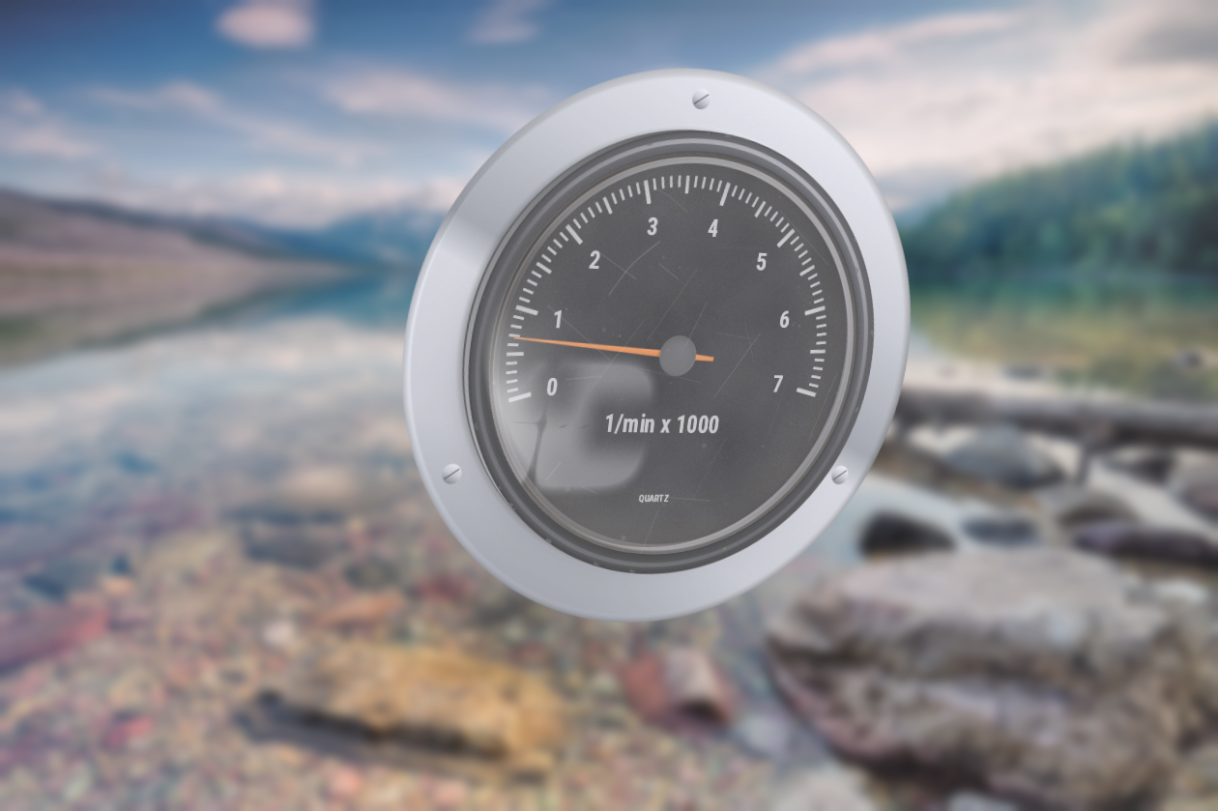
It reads rpm 700
